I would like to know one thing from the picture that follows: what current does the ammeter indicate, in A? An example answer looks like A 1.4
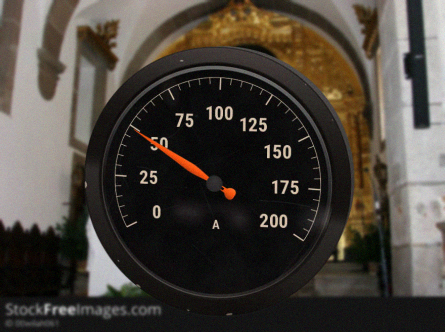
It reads A 50
